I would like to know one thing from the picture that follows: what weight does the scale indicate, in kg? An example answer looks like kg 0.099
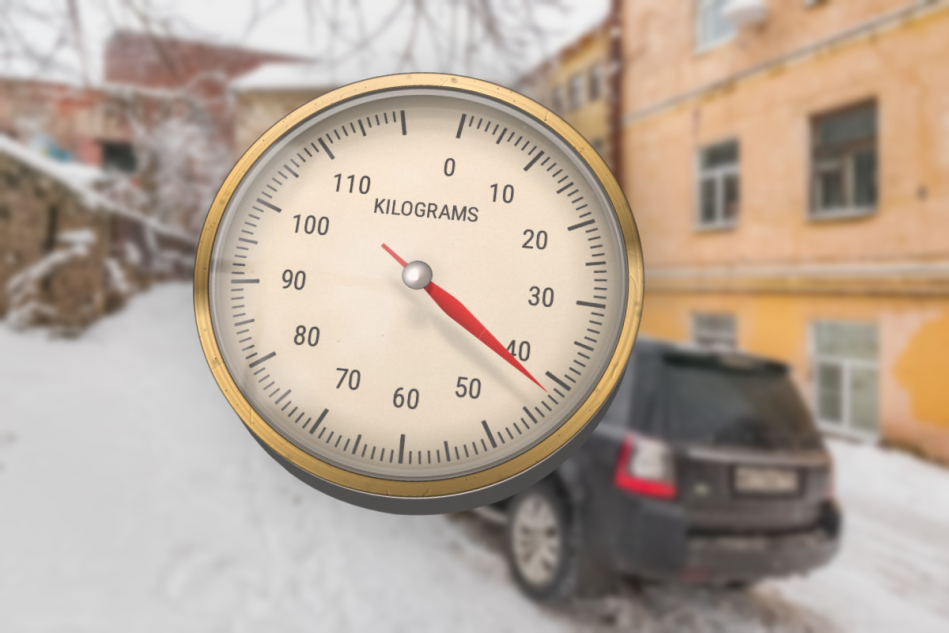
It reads kg 42
